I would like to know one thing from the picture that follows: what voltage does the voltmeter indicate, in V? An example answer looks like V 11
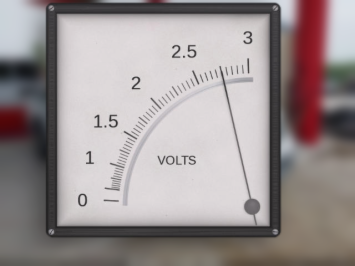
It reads V 2.75
